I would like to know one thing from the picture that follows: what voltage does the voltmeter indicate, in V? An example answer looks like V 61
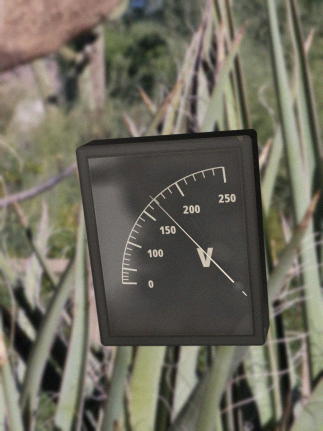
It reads V 170
